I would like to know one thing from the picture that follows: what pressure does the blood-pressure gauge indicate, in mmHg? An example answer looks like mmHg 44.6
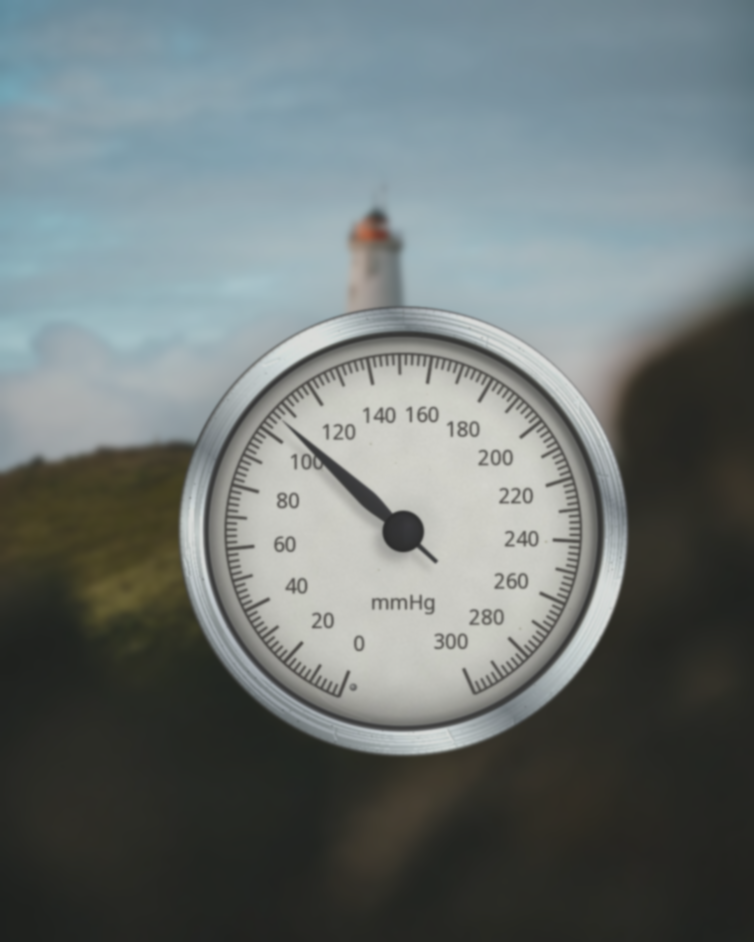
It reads mmHg 106
